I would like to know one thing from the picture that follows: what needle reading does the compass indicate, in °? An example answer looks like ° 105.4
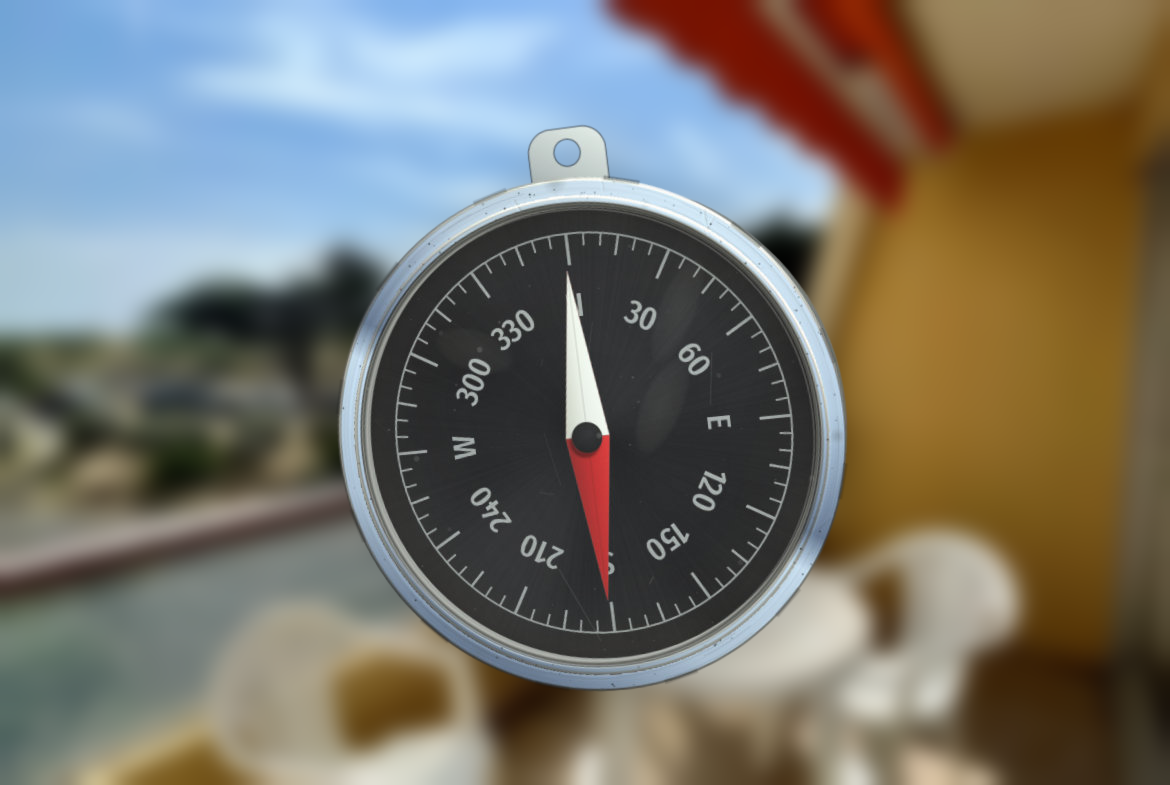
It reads ° 180
